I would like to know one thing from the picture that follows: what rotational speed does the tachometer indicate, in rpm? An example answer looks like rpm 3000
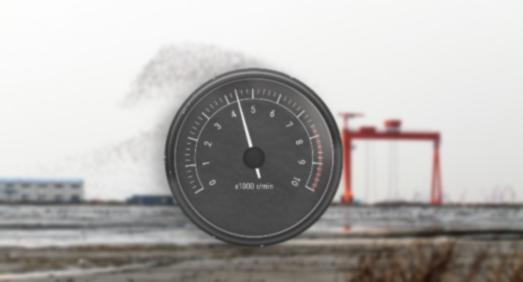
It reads rpm 4400
